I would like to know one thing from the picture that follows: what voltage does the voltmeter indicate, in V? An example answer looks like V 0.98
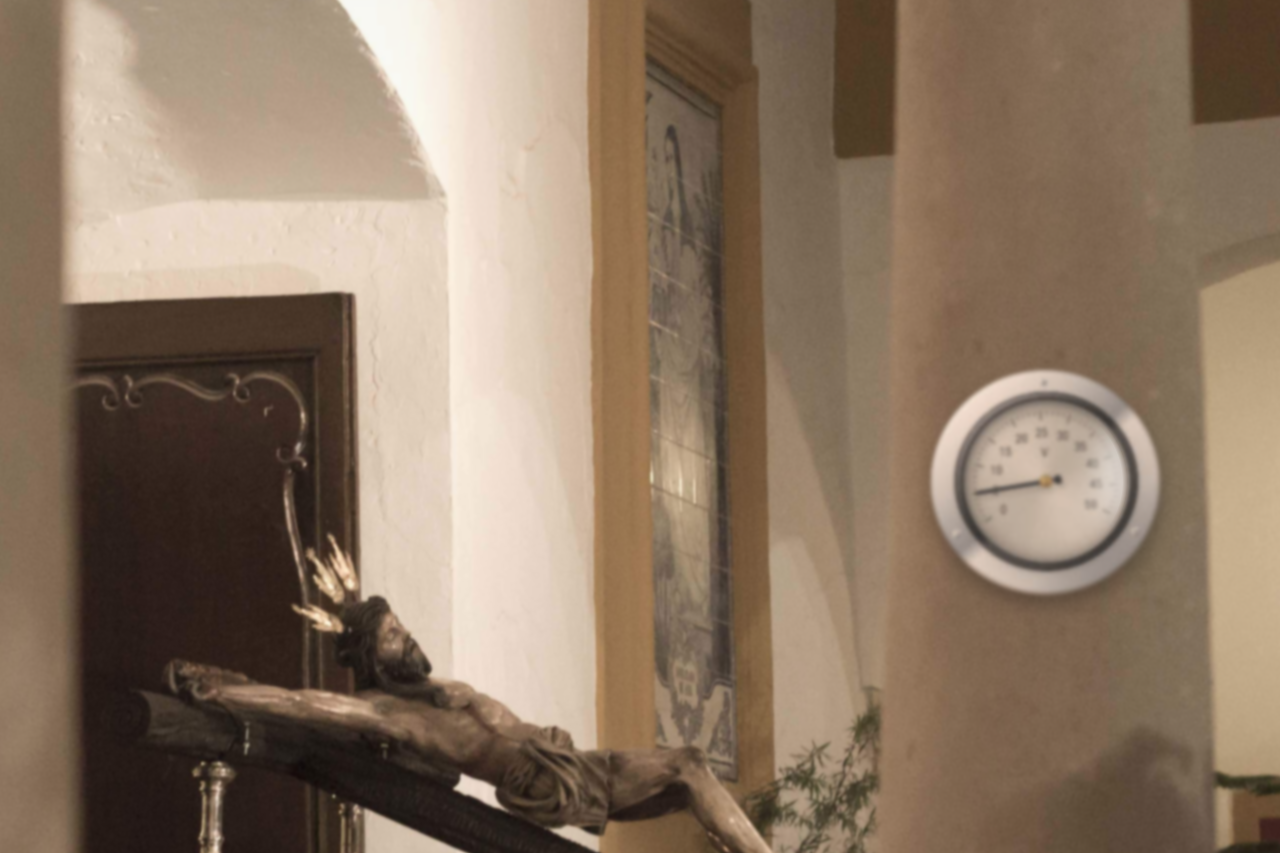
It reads V 5
